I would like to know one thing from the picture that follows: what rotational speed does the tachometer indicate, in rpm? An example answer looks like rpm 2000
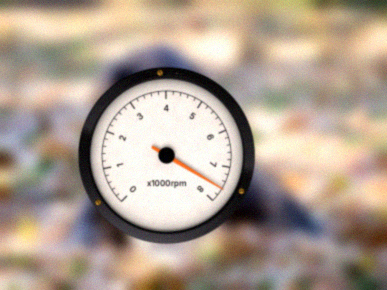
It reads rpm 7600
